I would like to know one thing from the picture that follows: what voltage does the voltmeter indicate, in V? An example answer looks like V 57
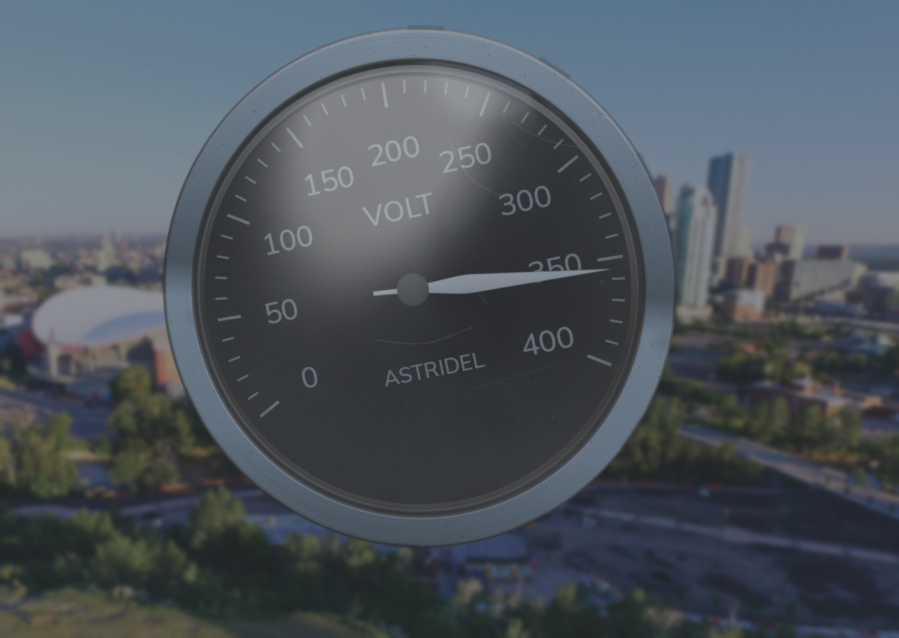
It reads V 355
